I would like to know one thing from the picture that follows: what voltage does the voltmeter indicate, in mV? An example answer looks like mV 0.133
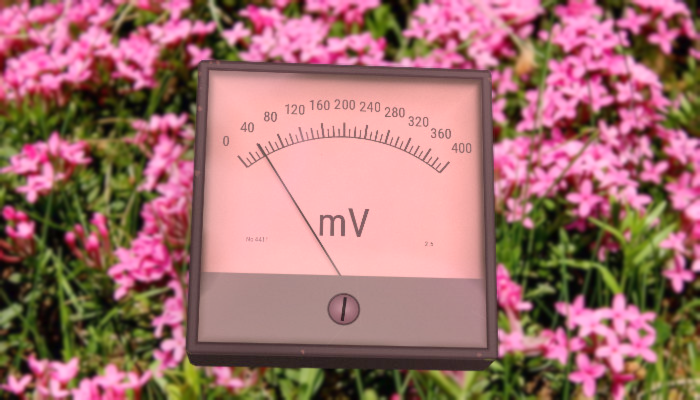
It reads mV 40
